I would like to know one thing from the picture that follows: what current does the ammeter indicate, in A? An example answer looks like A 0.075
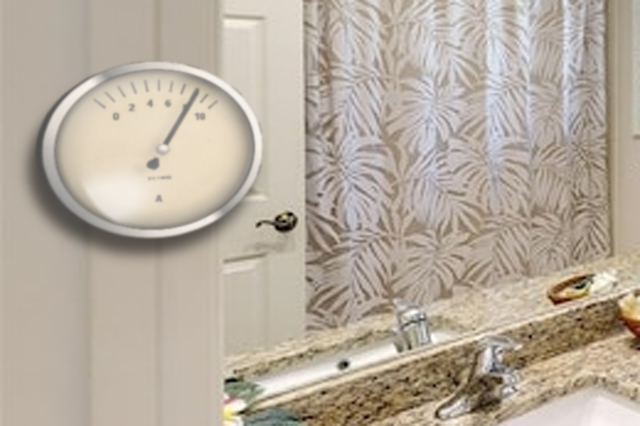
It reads A 8
